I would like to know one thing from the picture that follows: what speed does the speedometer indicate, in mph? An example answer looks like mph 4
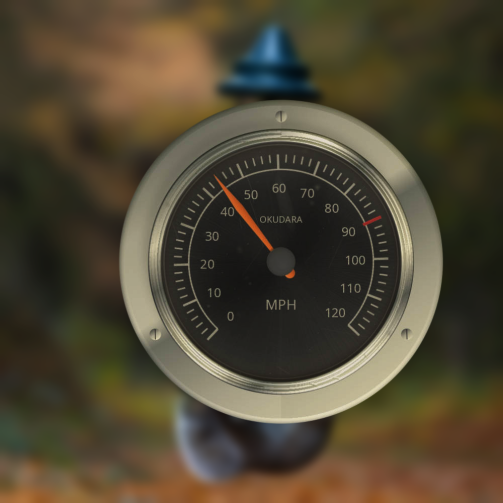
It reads mph 44
